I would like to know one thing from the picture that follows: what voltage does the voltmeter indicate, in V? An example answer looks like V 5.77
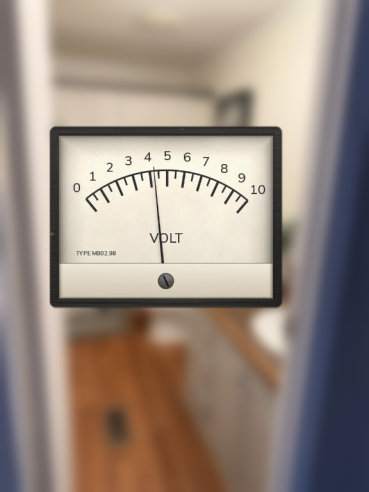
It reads V 4.25
